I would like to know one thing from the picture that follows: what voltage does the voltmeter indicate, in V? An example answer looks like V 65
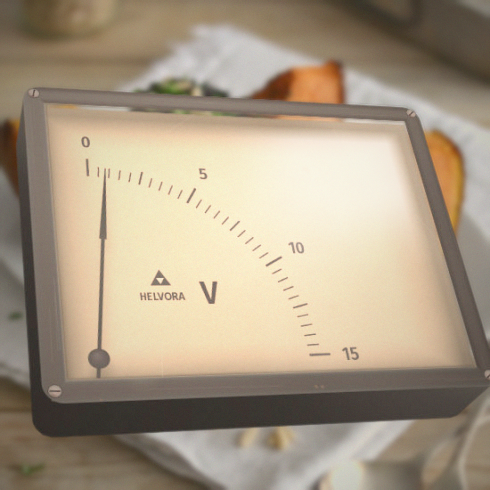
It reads V 0.75
